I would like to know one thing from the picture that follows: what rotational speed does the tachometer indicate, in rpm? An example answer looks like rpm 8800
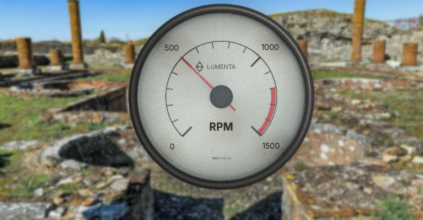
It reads rpm 500
